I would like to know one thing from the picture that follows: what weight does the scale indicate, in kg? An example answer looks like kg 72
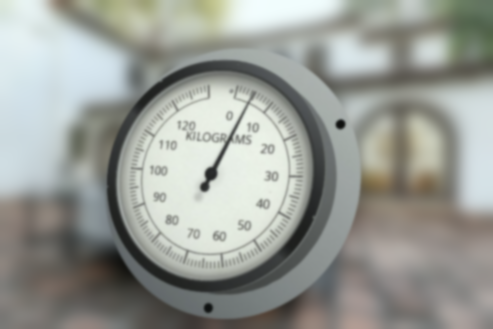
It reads kg 5
